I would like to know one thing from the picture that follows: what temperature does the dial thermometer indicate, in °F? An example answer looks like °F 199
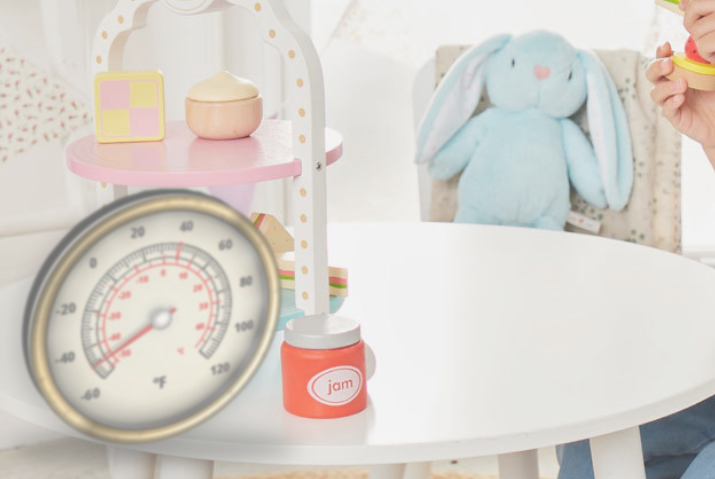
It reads °F -50
